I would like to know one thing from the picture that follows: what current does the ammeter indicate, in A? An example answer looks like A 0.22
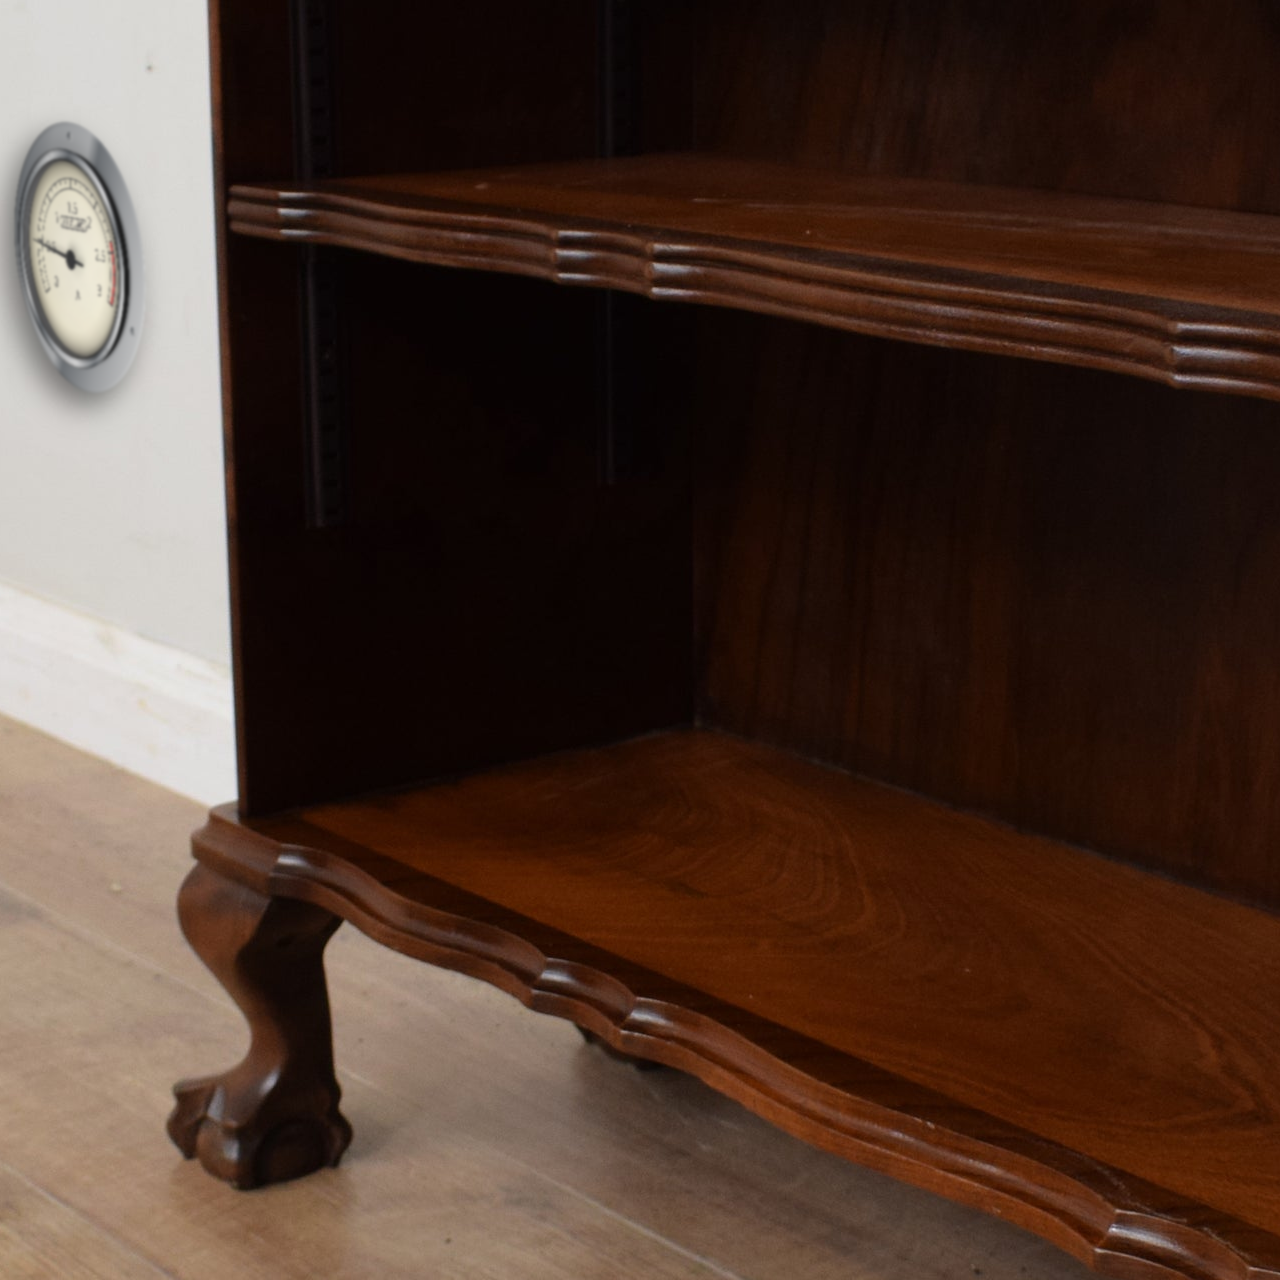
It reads A 0.5
